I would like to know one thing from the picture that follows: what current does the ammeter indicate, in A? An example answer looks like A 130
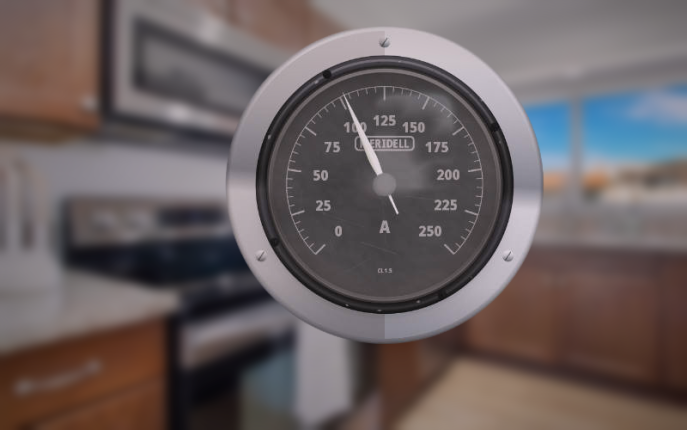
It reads A 102.5
